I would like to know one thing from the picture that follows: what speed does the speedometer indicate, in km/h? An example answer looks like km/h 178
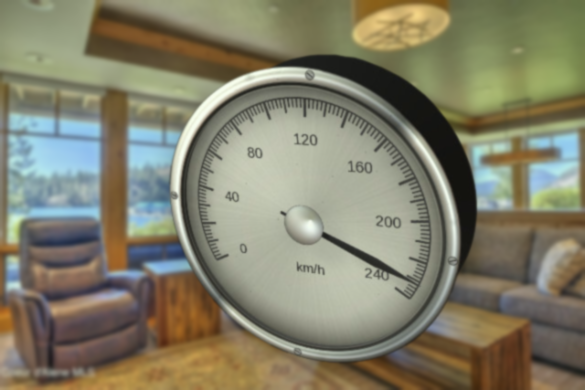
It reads km/h 230
